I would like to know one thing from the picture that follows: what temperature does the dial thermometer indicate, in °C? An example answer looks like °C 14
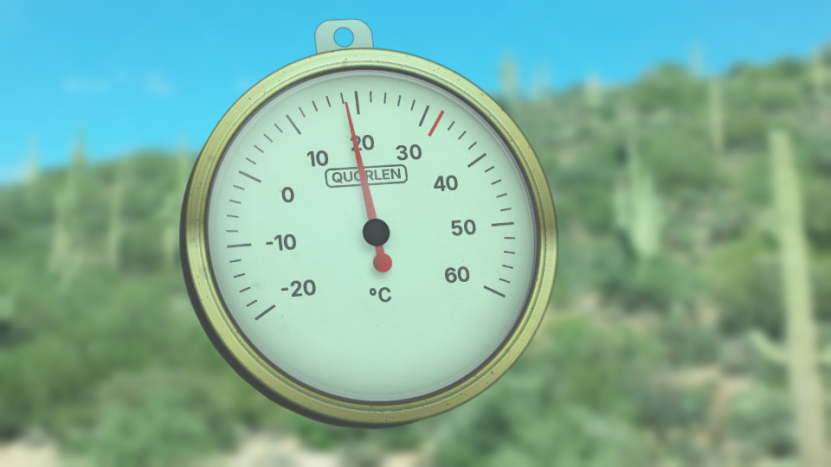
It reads °C 18
